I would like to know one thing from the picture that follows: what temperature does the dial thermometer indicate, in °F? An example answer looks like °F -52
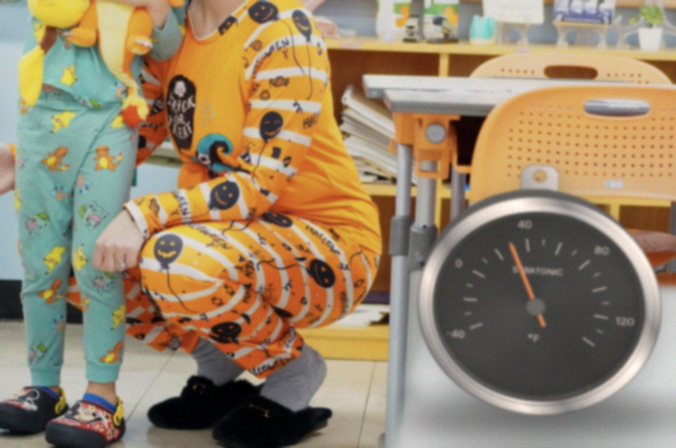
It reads °F 30
